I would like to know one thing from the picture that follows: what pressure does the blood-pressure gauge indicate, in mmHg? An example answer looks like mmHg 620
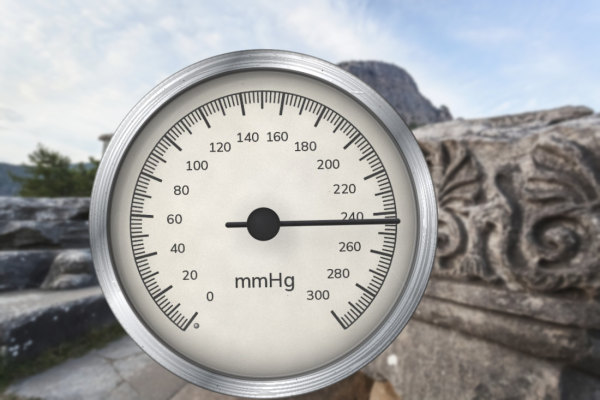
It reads mmHg 244
